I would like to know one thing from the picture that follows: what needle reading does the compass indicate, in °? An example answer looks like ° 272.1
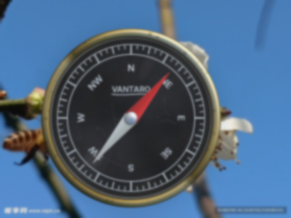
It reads ° 40
